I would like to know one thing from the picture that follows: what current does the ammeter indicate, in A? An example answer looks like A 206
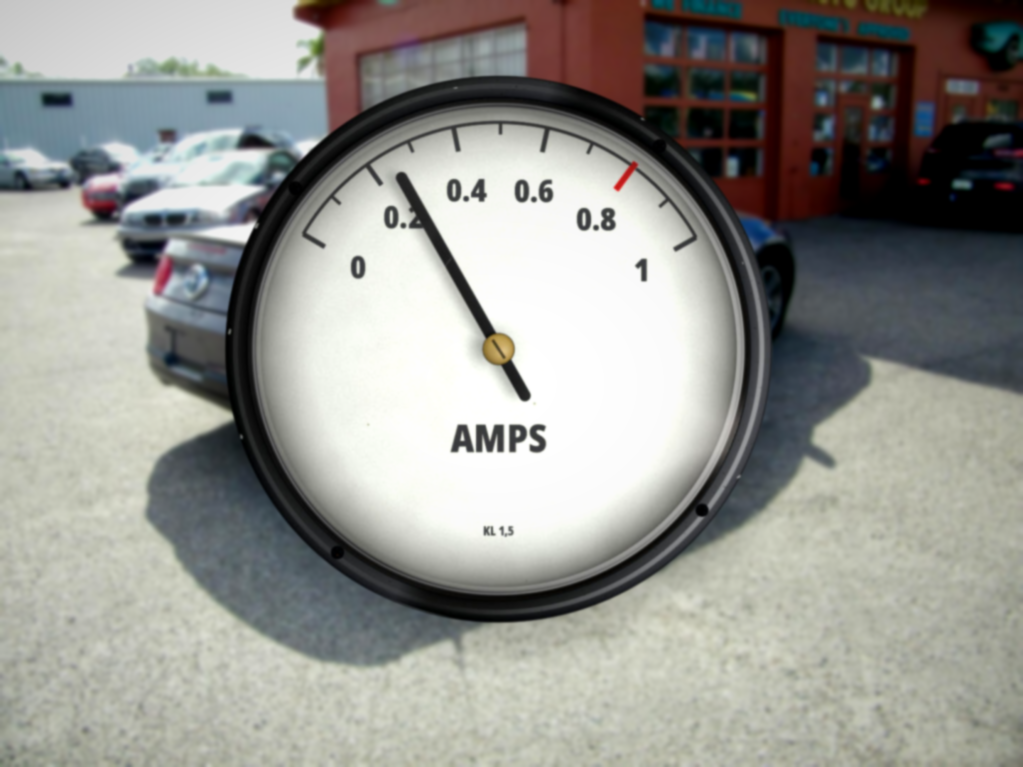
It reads A 0.25
